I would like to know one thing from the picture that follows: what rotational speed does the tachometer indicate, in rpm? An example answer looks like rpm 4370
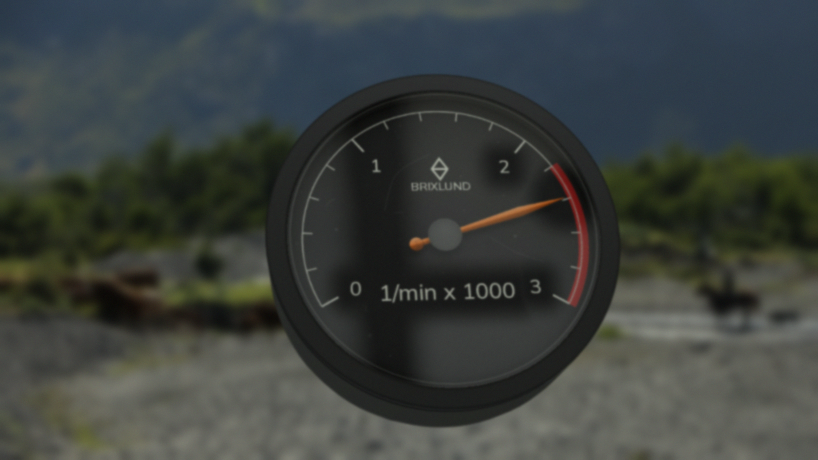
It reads rpm 2400
